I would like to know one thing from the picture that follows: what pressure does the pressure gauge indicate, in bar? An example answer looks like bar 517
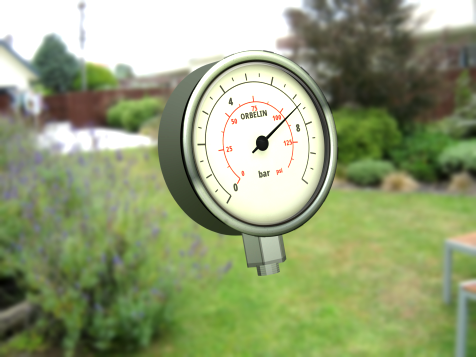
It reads bar 7.25
